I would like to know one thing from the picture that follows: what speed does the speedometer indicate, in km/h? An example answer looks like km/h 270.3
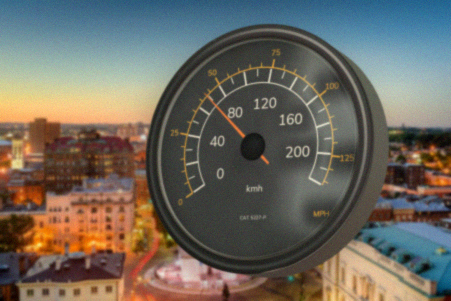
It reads km/h 70
